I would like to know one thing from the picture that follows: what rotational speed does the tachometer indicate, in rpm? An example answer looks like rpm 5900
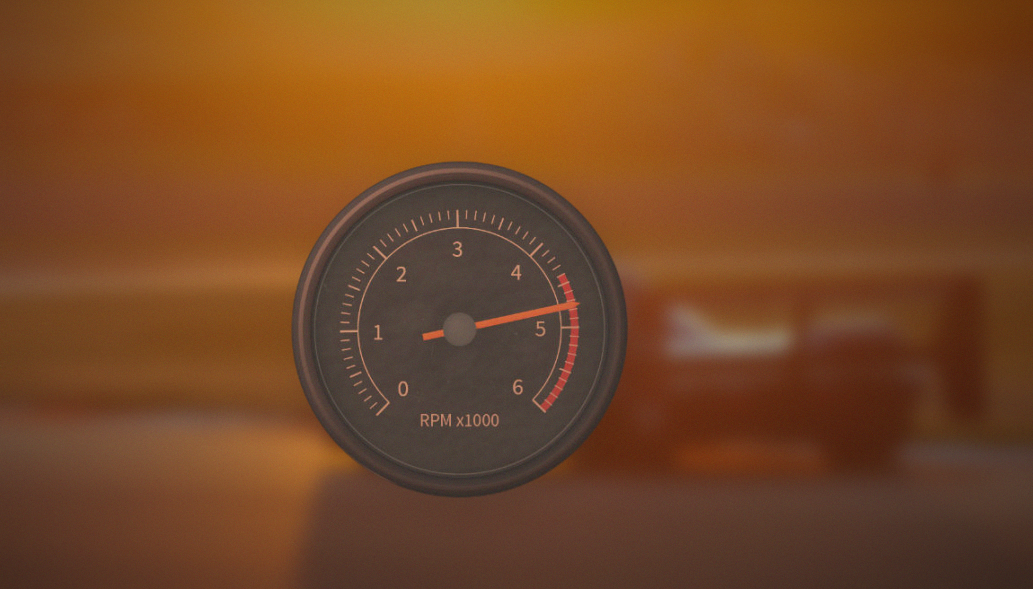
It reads rpm 4750
